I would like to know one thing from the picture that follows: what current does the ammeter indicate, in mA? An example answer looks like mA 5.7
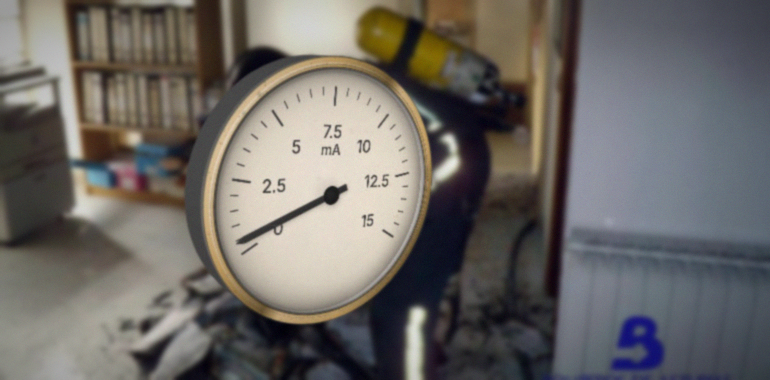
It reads mA 0.5
